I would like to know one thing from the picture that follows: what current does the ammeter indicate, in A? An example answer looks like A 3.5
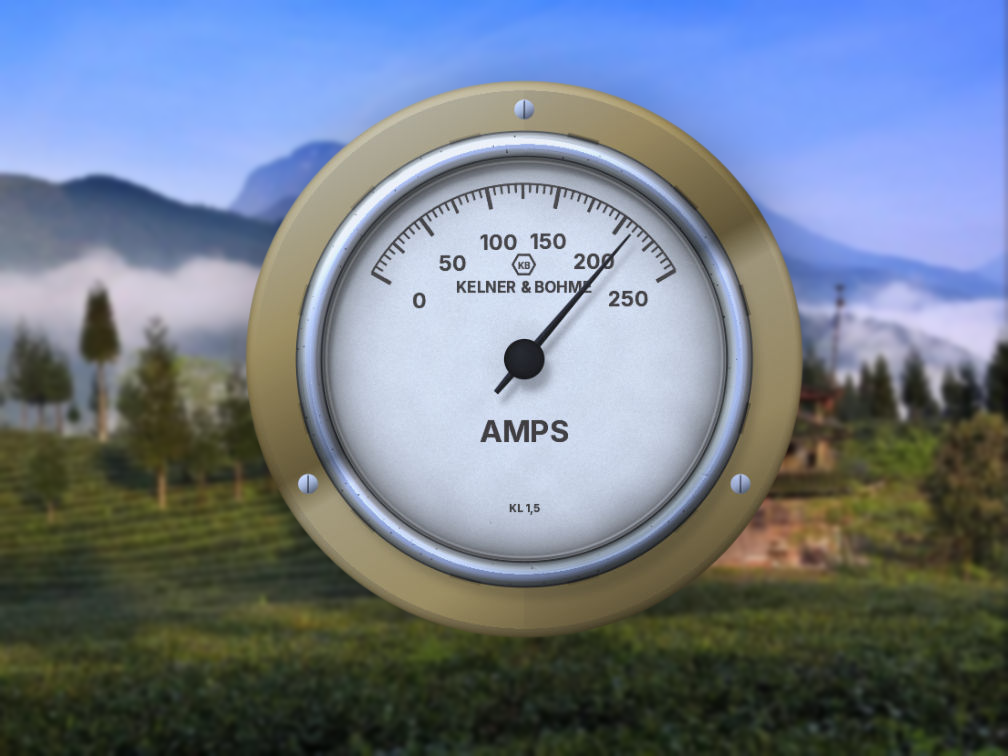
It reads A 210
